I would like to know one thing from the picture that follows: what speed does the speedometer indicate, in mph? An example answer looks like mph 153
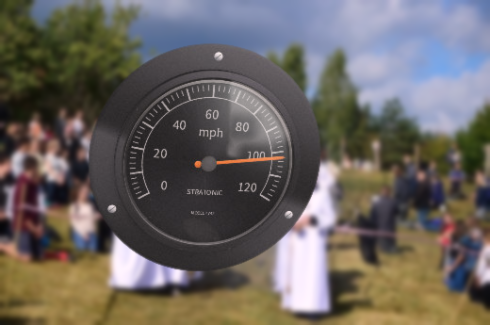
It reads mph 102
